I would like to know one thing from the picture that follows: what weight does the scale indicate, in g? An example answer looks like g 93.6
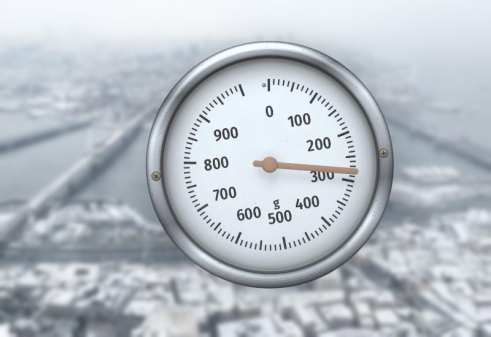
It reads g 280
